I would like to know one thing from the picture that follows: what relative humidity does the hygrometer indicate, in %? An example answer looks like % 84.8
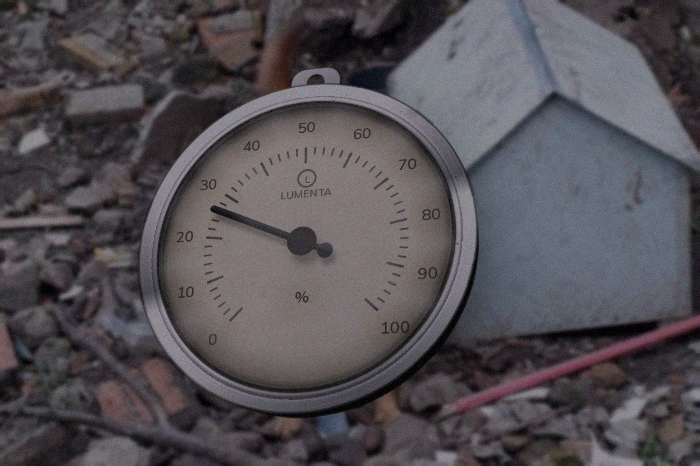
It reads % 26
